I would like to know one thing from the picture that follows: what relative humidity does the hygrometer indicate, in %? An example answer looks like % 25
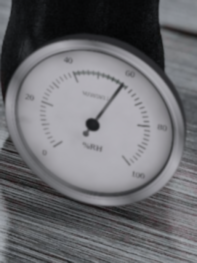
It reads % 60
